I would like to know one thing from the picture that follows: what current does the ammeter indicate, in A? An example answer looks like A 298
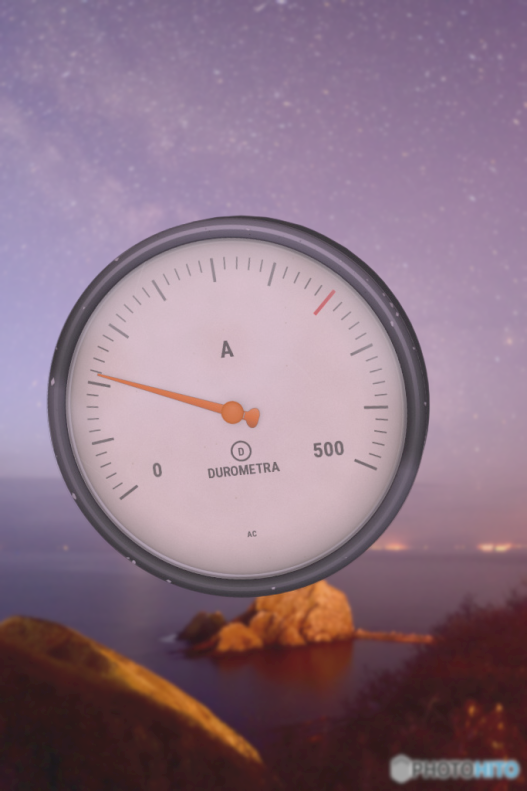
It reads A 110
